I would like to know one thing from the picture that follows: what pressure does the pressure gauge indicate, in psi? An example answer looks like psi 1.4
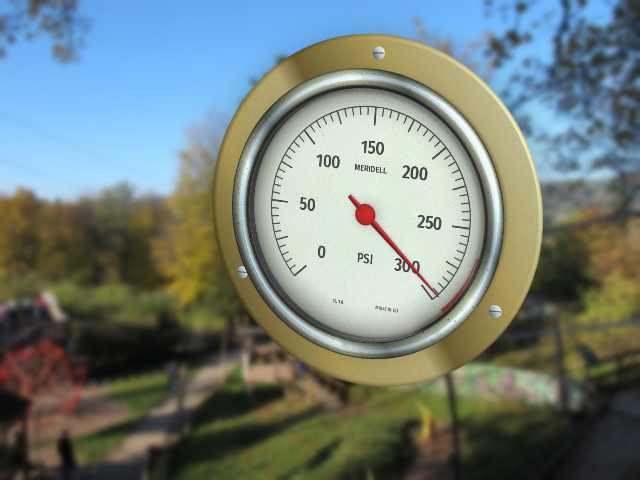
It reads psi 295
